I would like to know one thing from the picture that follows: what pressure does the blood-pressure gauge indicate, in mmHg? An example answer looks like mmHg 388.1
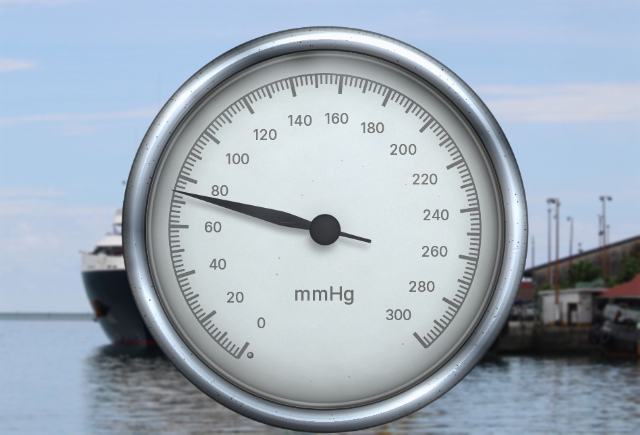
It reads mmHg 74
